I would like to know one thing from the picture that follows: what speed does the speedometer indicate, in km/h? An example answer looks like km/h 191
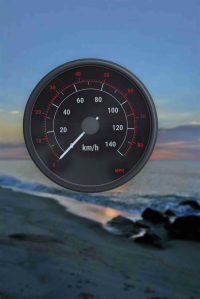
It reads km/h 0
